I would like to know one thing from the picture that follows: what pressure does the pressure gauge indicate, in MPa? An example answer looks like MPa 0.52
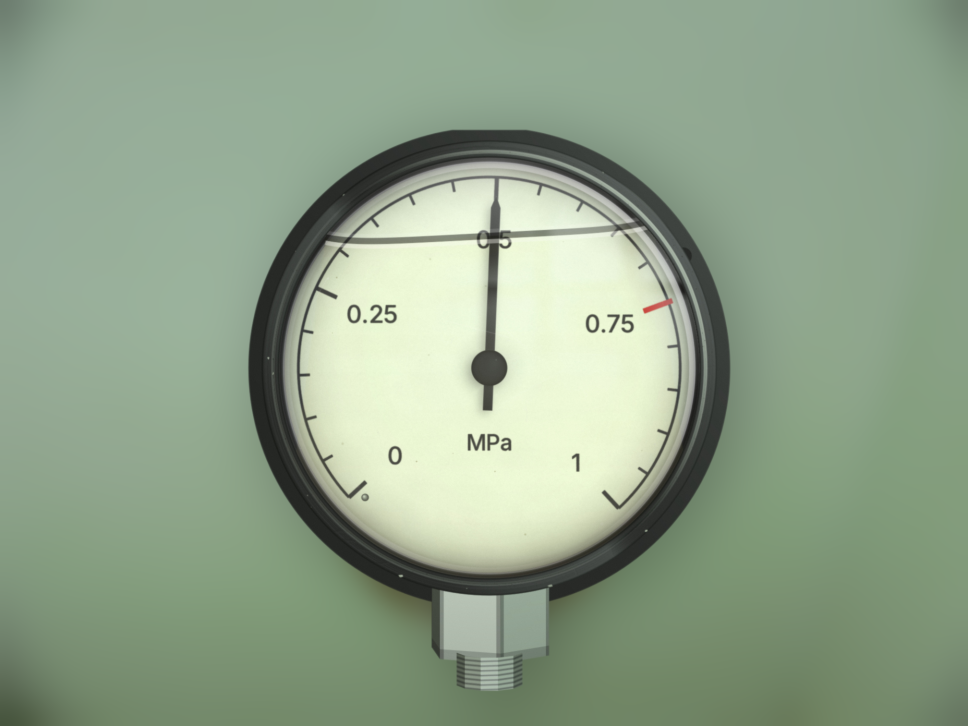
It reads MPa 0.5
